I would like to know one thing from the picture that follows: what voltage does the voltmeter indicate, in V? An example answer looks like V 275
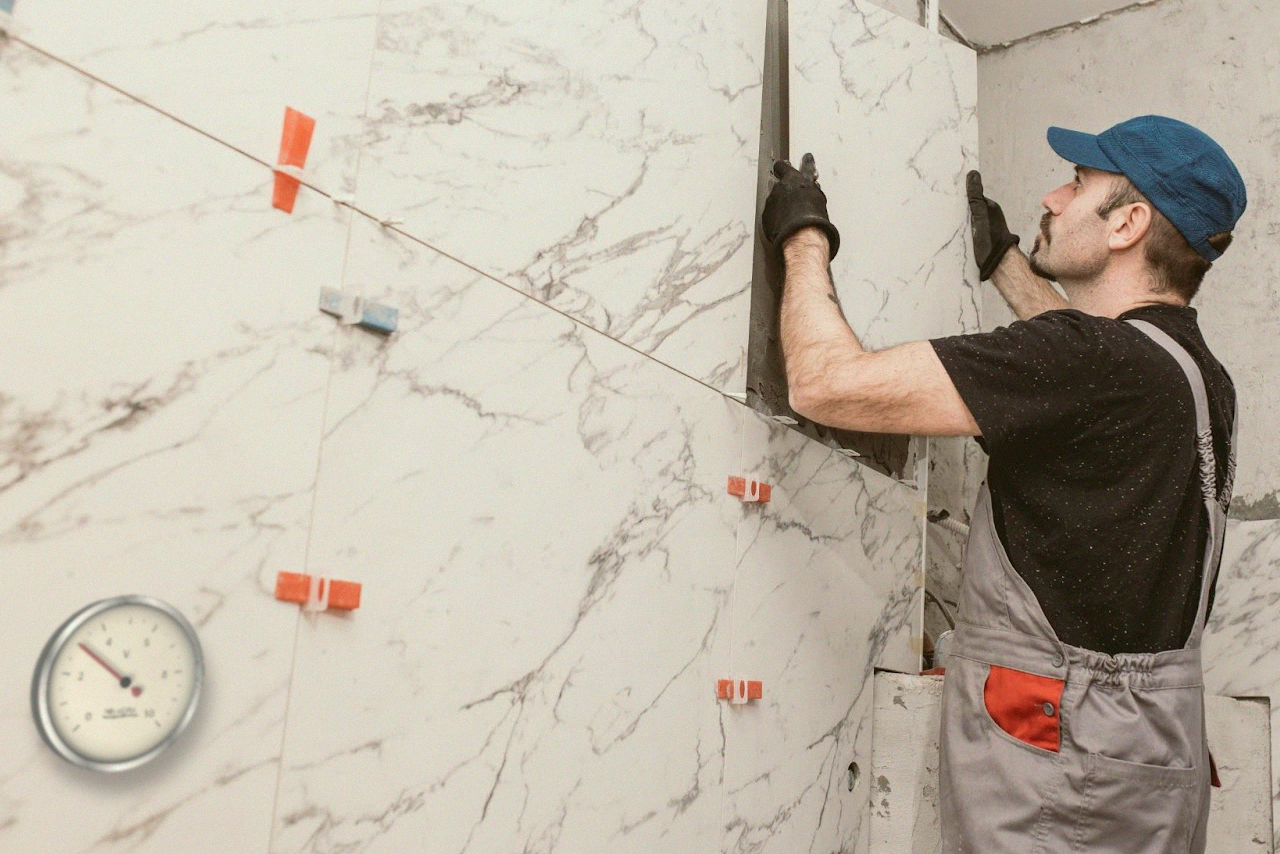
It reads V 3
